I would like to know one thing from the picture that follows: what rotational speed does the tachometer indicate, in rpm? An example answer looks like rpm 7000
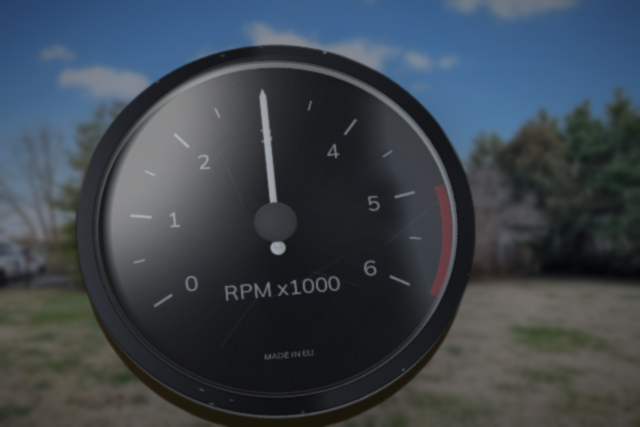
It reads rpm 3000
